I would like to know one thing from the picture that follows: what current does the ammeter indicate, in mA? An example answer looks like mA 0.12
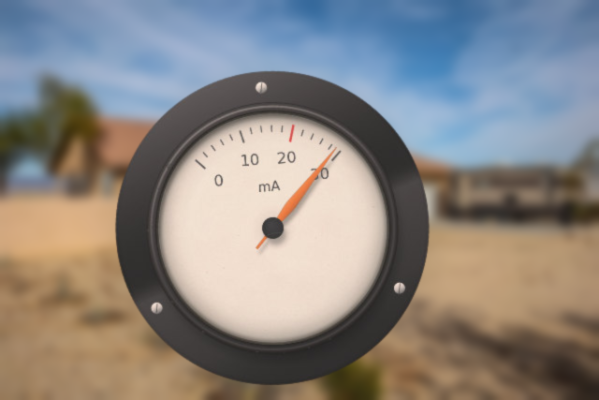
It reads mA 29
